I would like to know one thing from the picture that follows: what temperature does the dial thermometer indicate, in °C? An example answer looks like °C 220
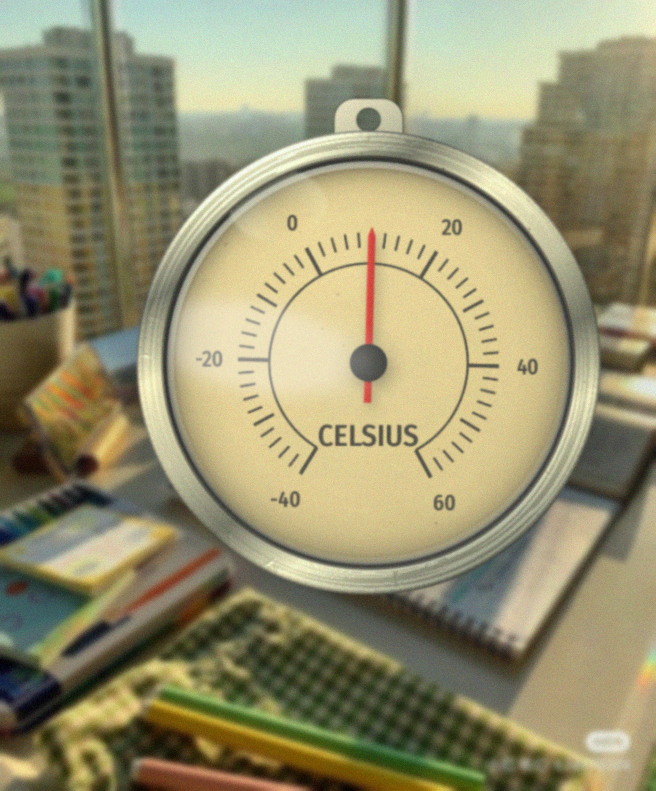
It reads °C 10
